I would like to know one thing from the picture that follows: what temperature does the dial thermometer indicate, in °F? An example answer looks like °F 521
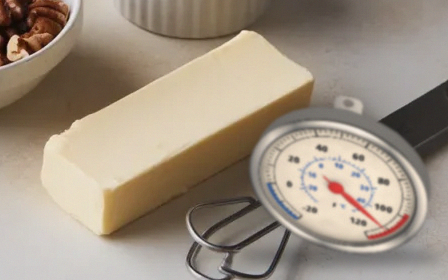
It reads °F 110
